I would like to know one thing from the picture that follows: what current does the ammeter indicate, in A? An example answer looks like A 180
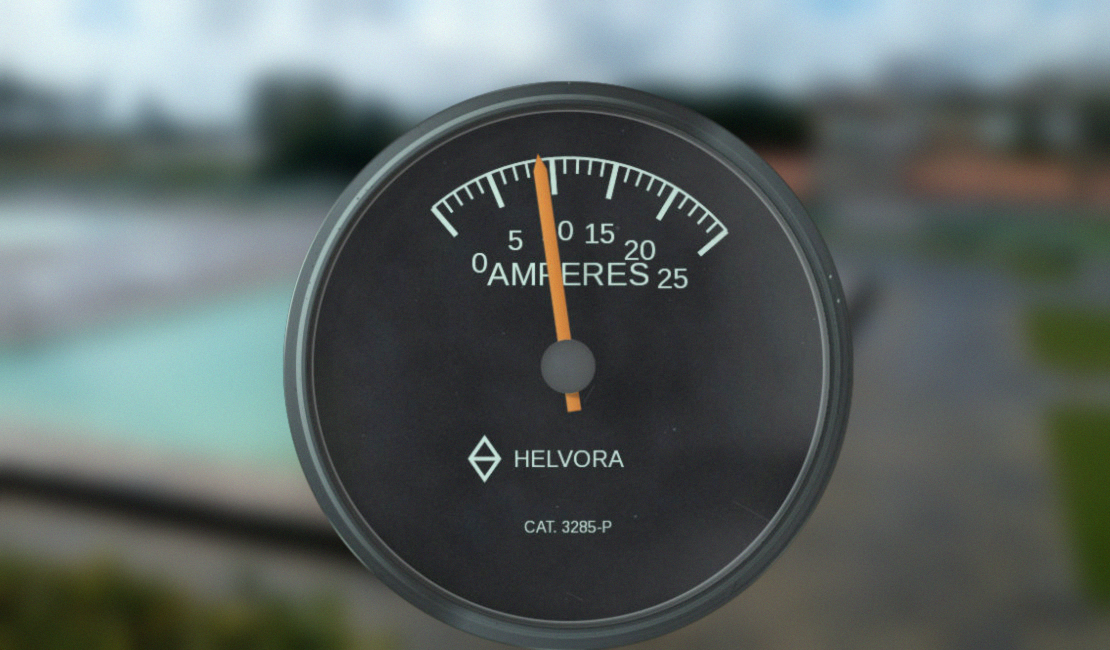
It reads A 9
